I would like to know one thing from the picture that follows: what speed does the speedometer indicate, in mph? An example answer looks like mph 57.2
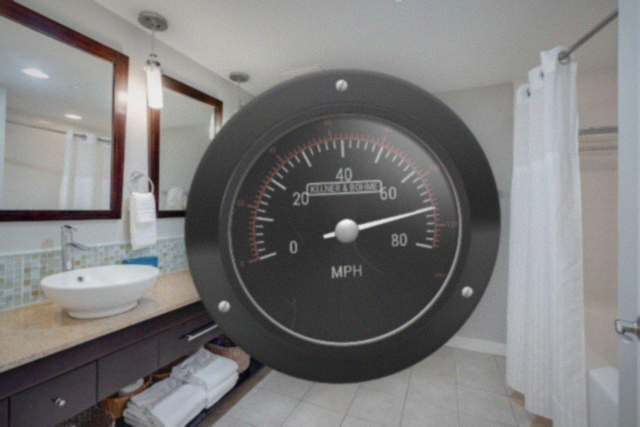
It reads mph 70
